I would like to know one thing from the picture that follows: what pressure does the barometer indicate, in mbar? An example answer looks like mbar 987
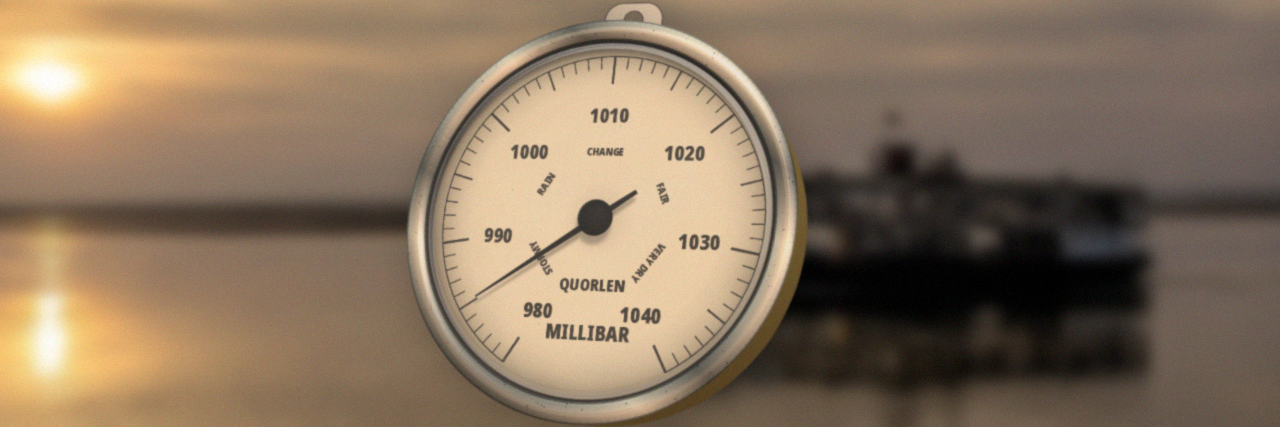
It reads mbar 985
